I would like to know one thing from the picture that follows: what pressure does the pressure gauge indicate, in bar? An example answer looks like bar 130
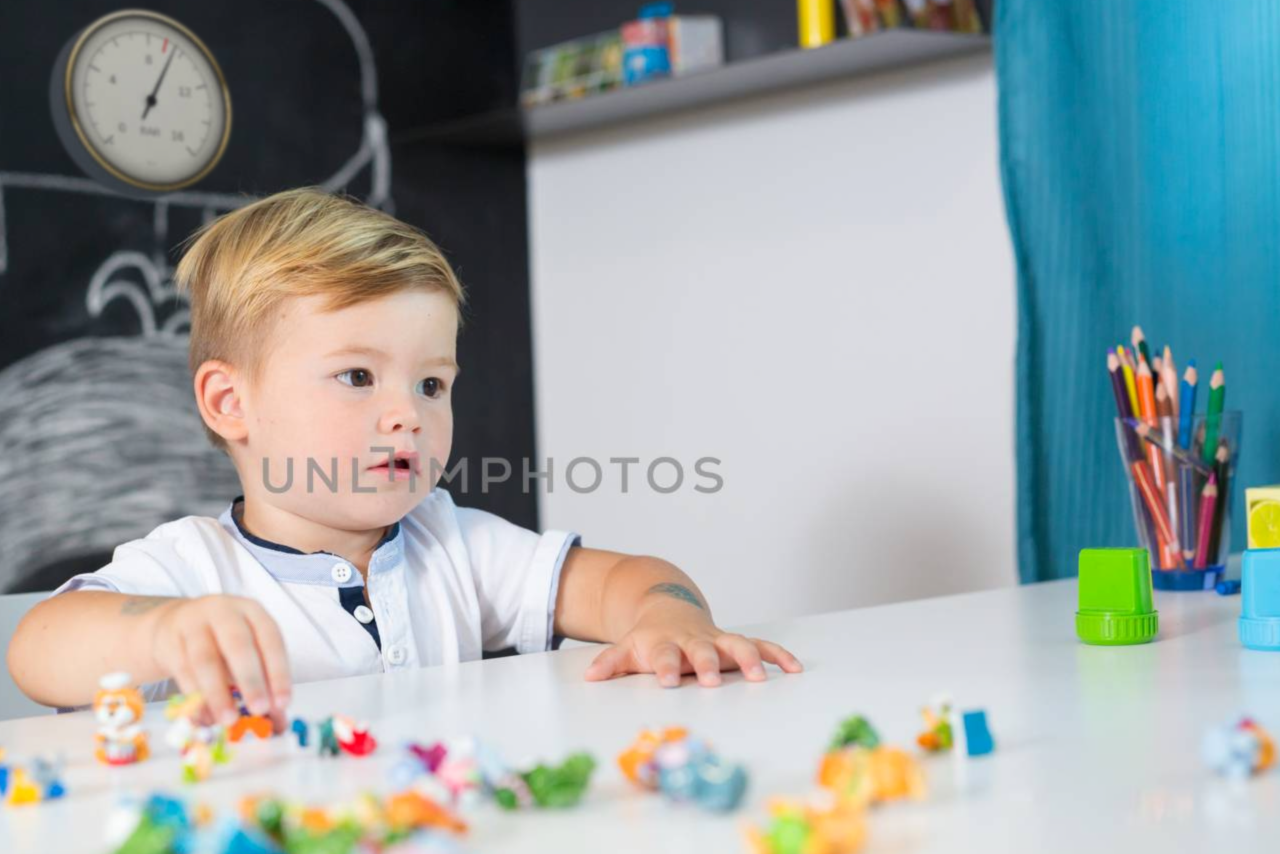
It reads bar 9.5
